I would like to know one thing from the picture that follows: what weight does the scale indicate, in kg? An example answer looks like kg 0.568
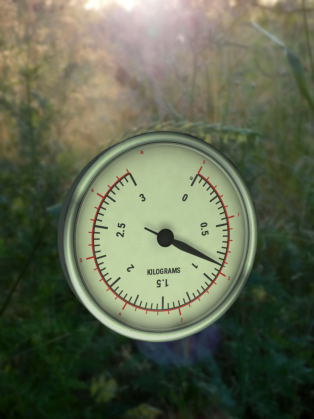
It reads kg 0.85
